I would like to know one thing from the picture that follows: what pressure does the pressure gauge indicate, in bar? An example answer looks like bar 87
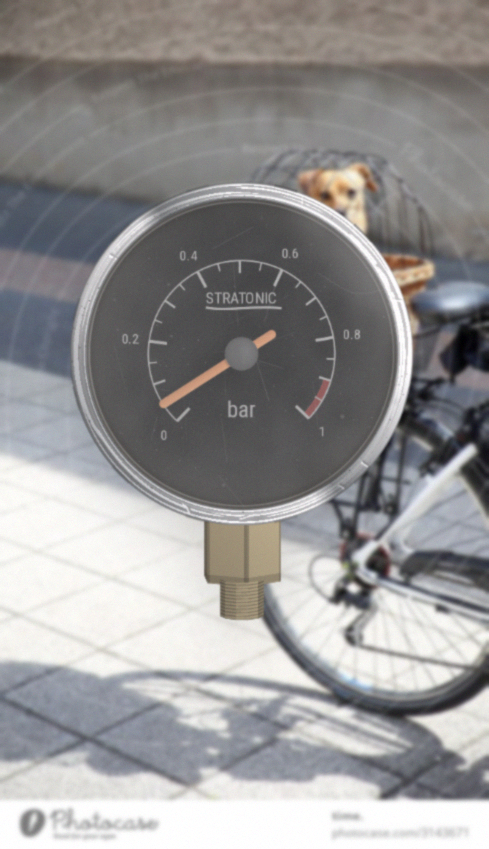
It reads bar 0.05
